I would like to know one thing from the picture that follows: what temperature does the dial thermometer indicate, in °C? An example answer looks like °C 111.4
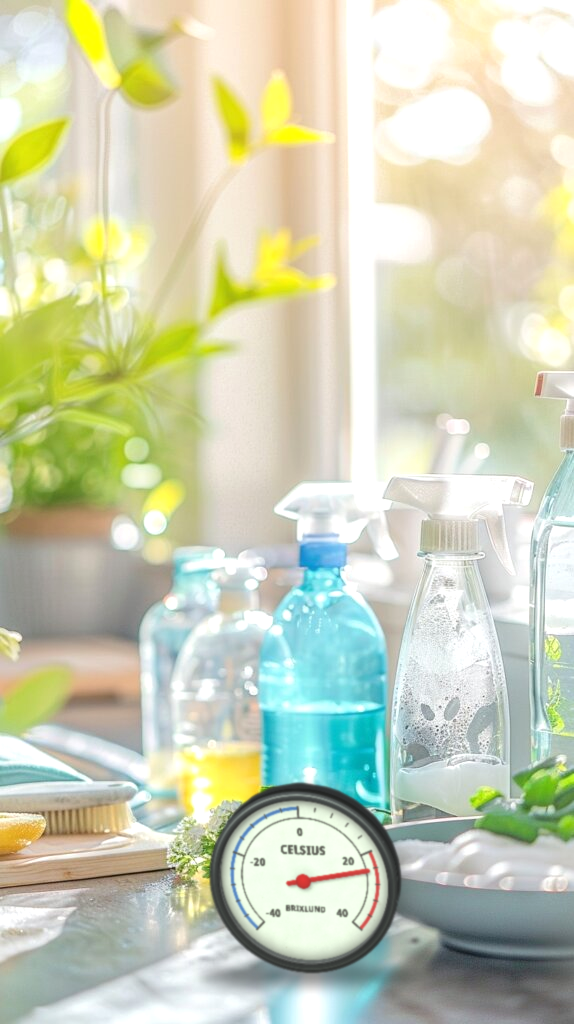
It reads °C 24
